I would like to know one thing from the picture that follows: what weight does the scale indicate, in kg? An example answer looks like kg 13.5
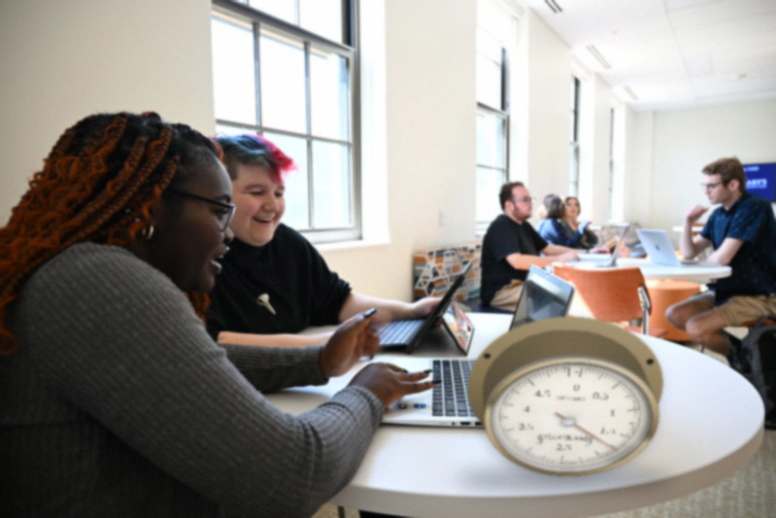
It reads kg 1.75
